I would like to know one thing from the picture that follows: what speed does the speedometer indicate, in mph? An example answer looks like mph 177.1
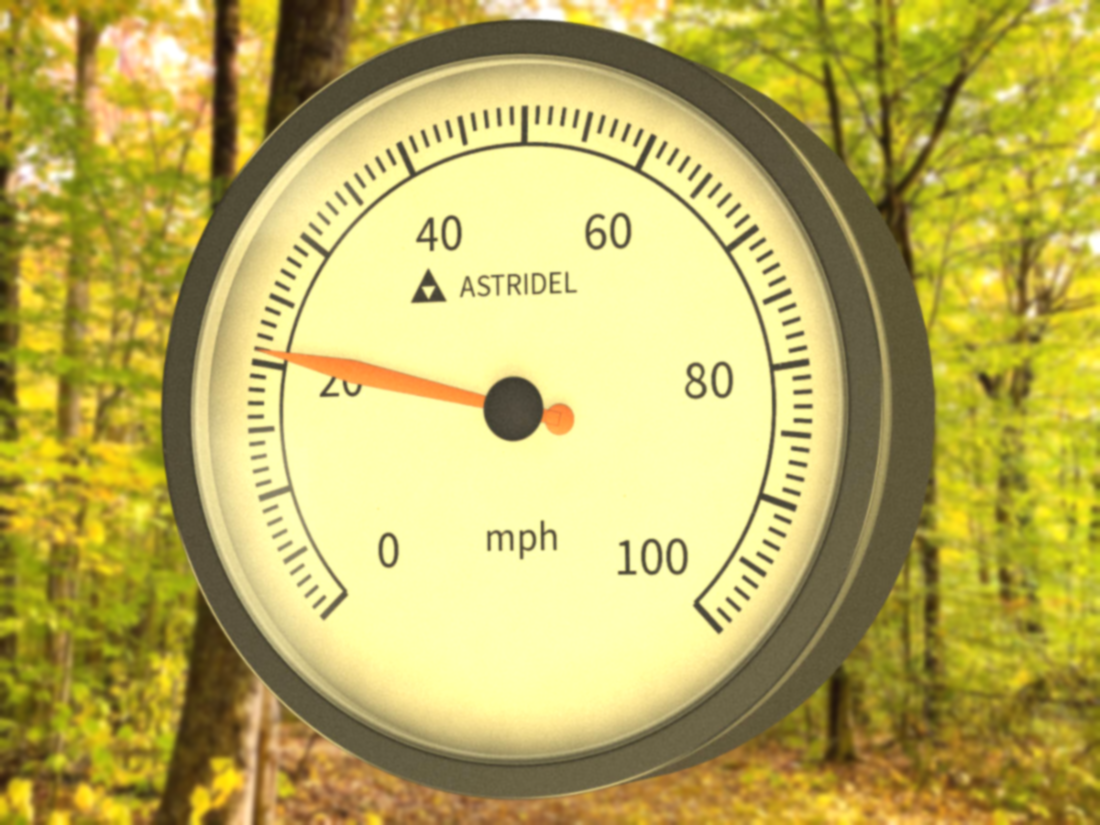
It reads mph 21
